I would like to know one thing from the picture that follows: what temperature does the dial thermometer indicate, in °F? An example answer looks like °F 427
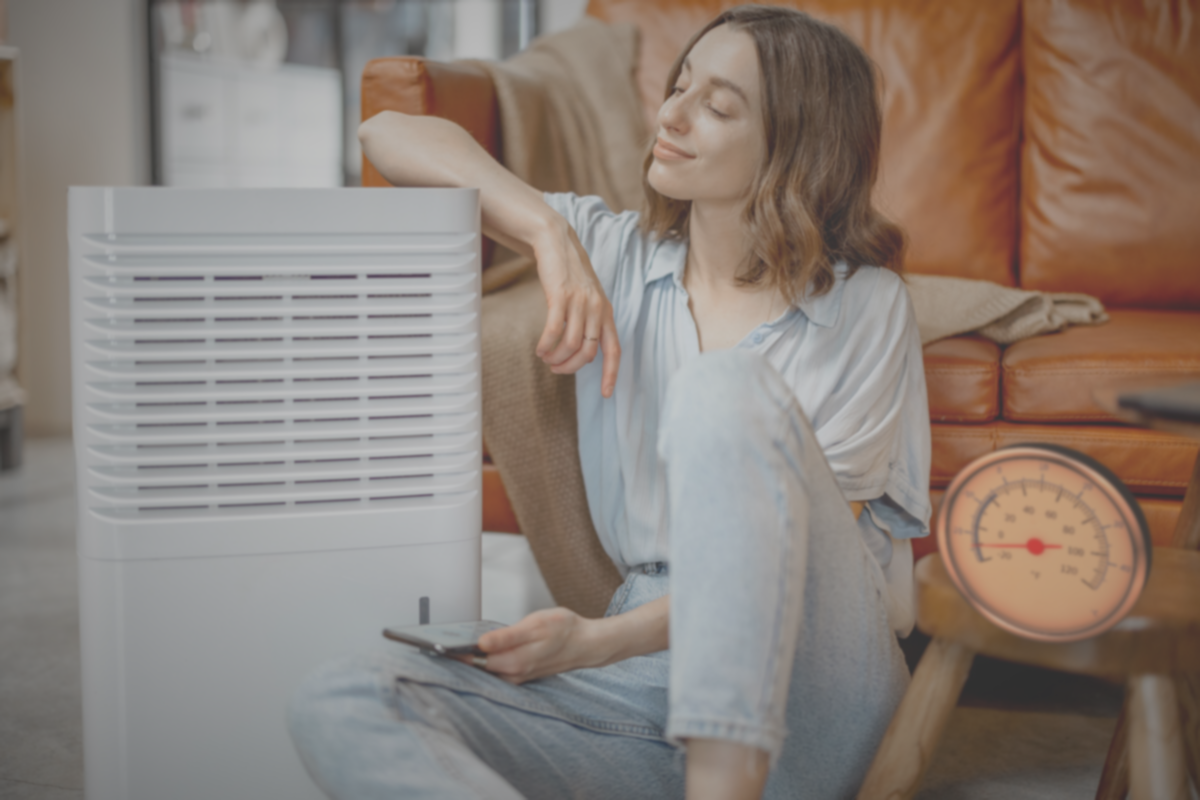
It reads °F -10
